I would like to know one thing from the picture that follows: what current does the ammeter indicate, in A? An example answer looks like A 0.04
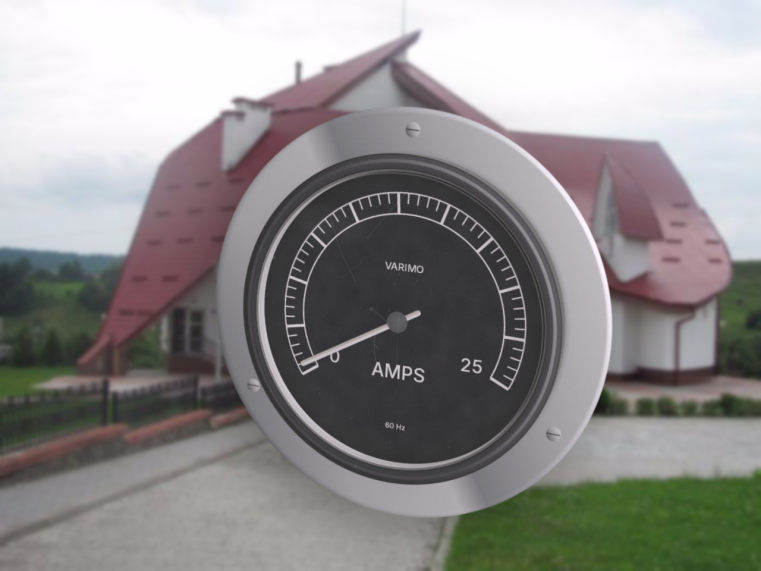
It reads A 0.5
